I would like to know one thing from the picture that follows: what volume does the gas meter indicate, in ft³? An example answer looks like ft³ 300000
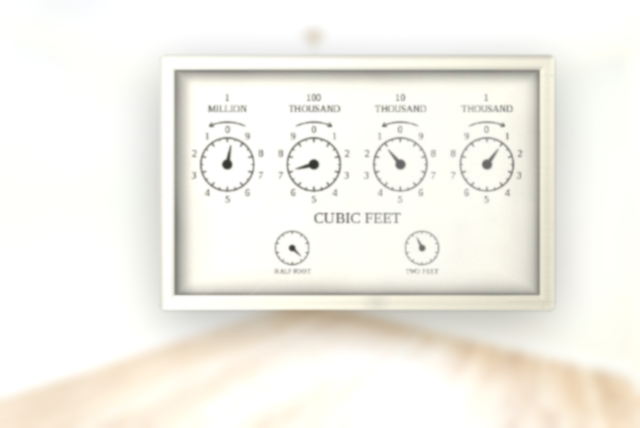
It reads ft³ 971100
